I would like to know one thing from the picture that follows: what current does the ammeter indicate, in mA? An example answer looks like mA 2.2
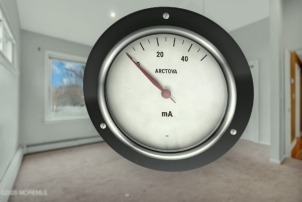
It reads mA 0
